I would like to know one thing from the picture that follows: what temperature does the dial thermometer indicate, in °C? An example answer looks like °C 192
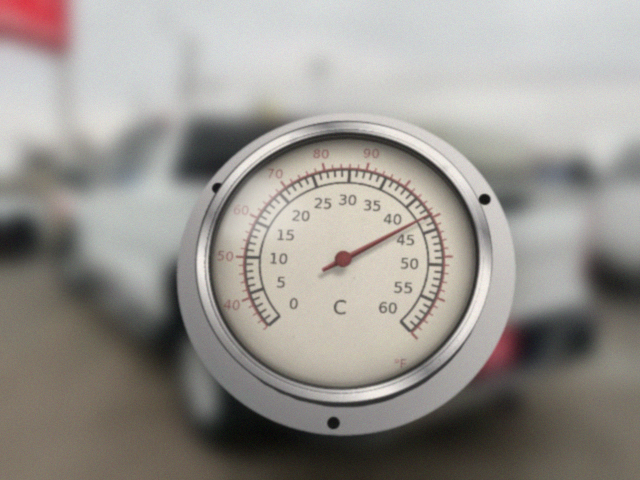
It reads °C 43
